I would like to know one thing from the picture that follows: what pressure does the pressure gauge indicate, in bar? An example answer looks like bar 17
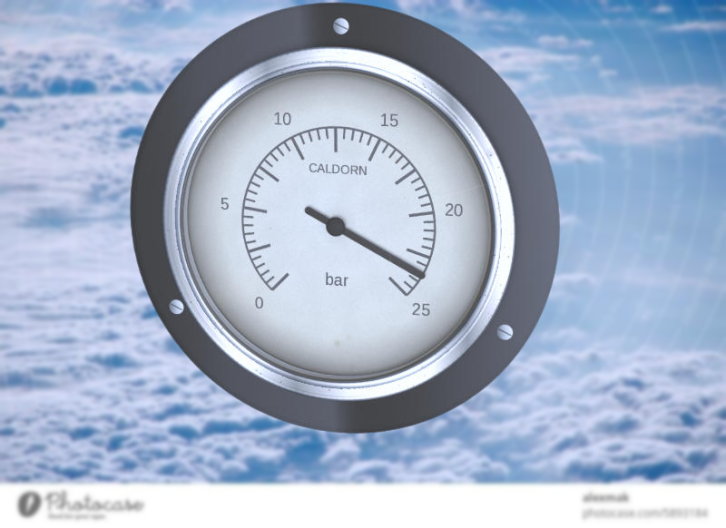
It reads bar 23.5
